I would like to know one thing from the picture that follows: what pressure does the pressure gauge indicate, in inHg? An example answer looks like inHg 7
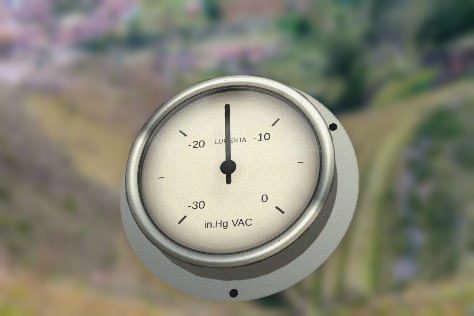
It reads inHg -15
